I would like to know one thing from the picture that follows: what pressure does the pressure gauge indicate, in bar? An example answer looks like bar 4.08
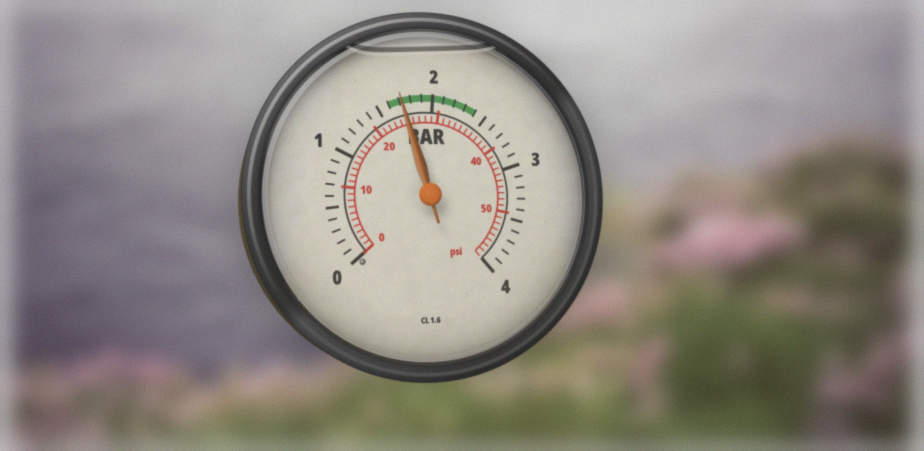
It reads bar 1.7
